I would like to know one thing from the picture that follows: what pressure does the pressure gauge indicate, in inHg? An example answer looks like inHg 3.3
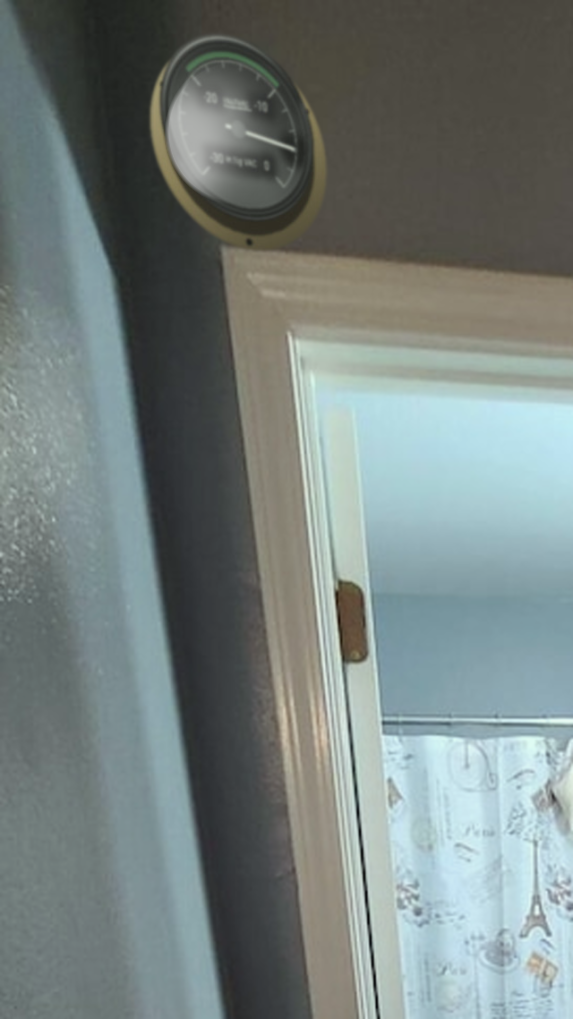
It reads inHg -4
